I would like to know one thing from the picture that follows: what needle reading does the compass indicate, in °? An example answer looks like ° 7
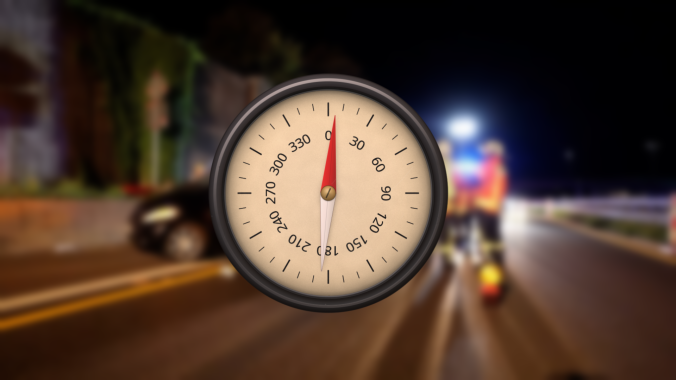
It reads ° 5
